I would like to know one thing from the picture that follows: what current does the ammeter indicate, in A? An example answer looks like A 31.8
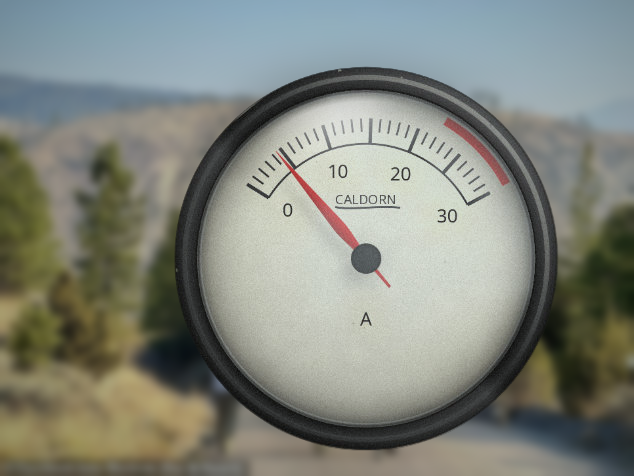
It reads A 4.5
